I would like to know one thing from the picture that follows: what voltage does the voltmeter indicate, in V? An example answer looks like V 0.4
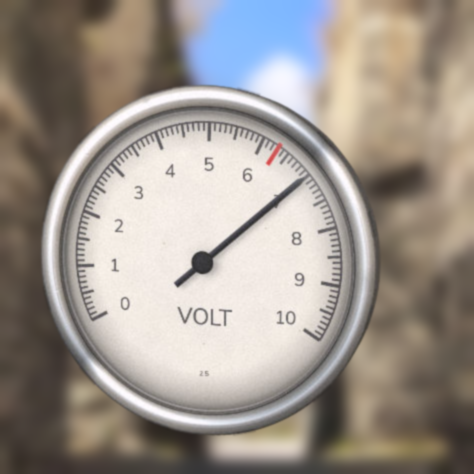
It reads V 7
